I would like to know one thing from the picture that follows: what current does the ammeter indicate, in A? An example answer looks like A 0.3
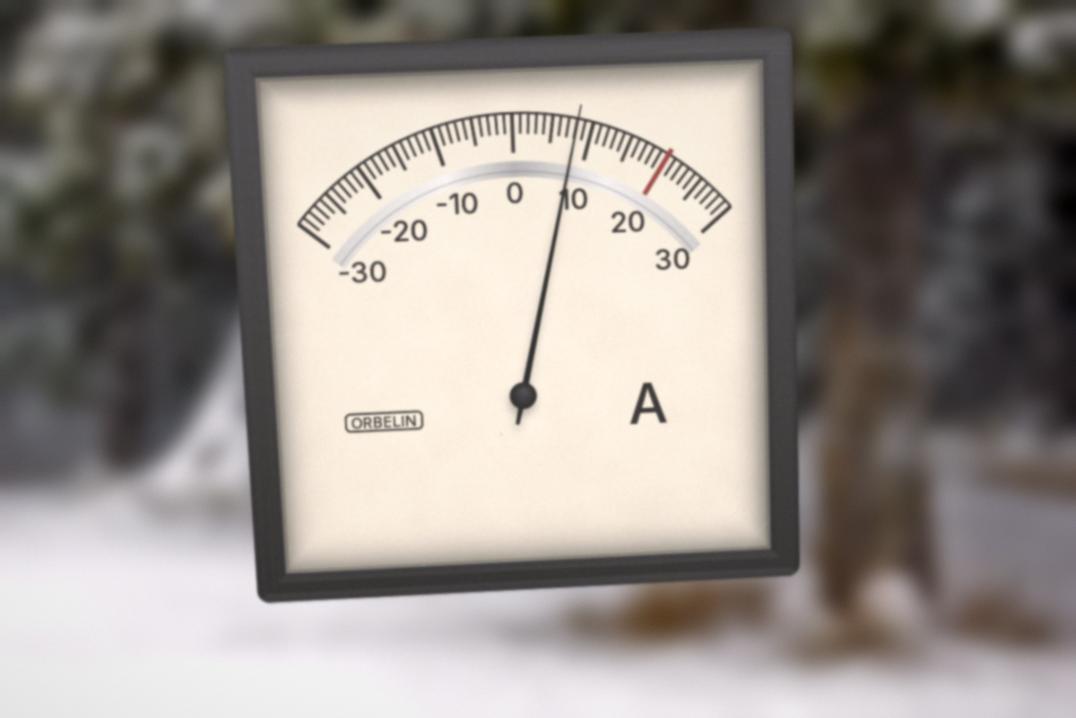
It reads A 8
